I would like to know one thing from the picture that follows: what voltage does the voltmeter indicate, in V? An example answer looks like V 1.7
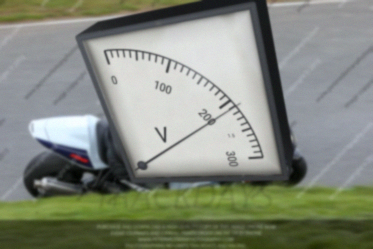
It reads V 210
